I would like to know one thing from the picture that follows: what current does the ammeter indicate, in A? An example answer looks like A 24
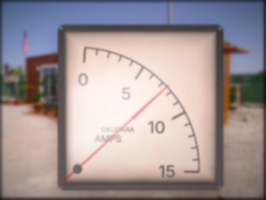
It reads A 7.5
